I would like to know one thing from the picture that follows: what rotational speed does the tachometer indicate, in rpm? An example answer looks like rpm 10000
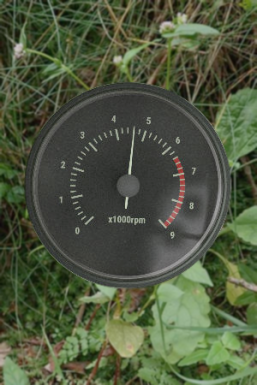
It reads rpm 4600
